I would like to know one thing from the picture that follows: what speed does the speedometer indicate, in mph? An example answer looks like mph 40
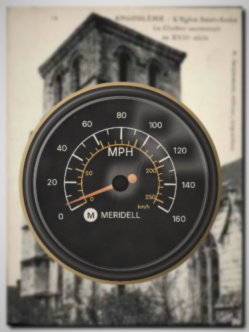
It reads mph 5
